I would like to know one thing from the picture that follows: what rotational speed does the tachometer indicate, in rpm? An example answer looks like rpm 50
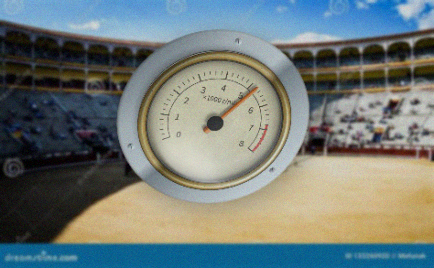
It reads rpm 5200
